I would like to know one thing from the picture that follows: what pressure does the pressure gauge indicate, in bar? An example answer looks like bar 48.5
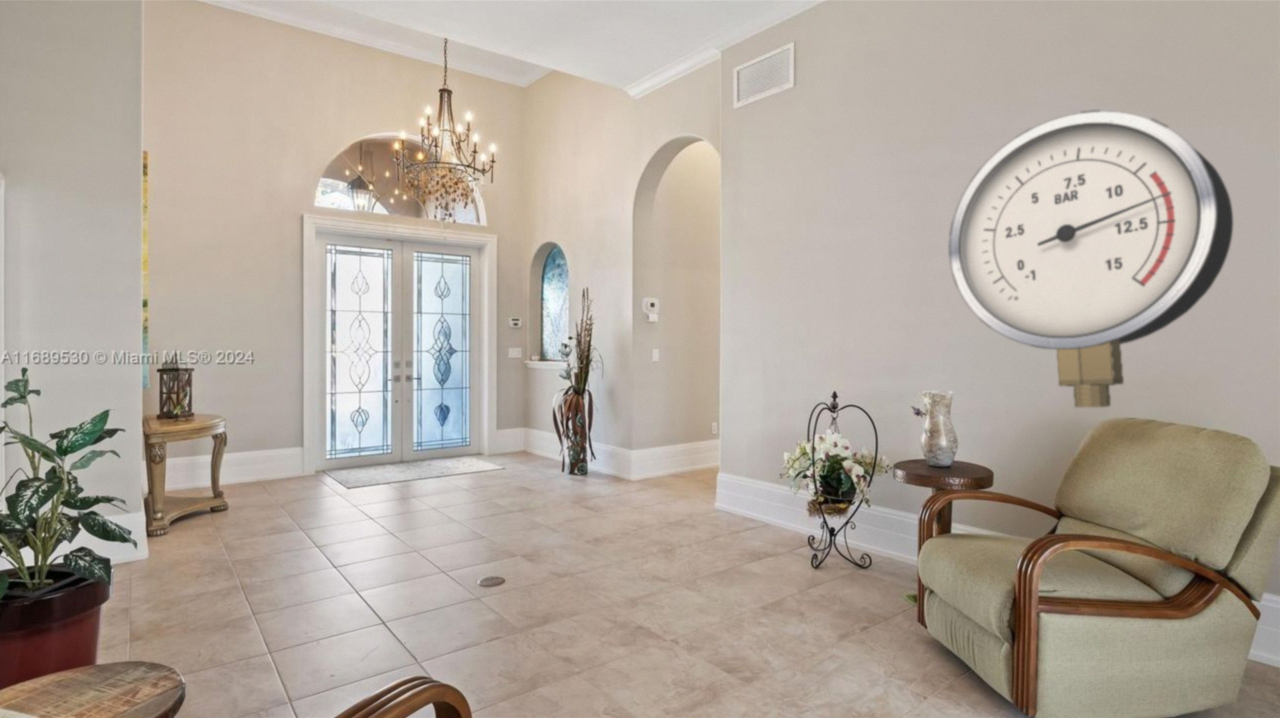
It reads bar 11.5
